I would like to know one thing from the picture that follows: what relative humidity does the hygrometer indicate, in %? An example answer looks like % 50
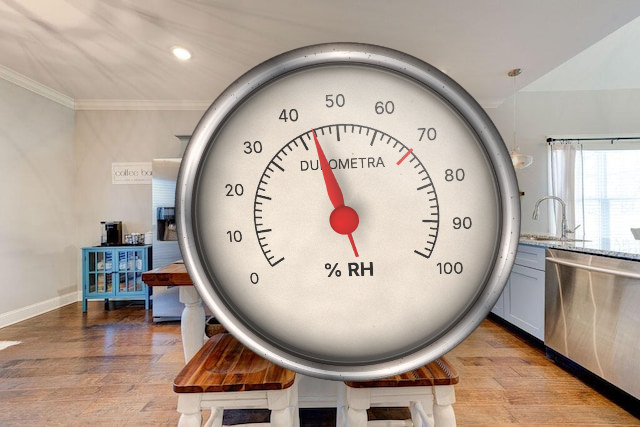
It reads % 44
